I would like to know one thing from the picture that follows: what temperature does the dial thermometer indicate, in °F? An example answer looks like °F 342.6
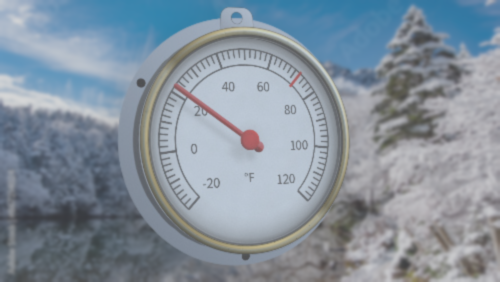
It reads °F 22
